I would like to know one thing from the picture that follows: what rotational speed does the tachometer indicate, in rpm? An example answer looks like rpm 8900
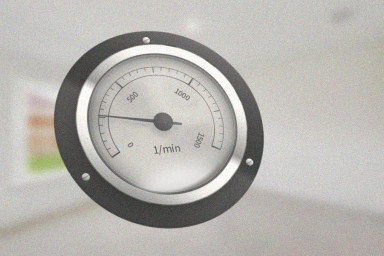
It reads rpm 250
